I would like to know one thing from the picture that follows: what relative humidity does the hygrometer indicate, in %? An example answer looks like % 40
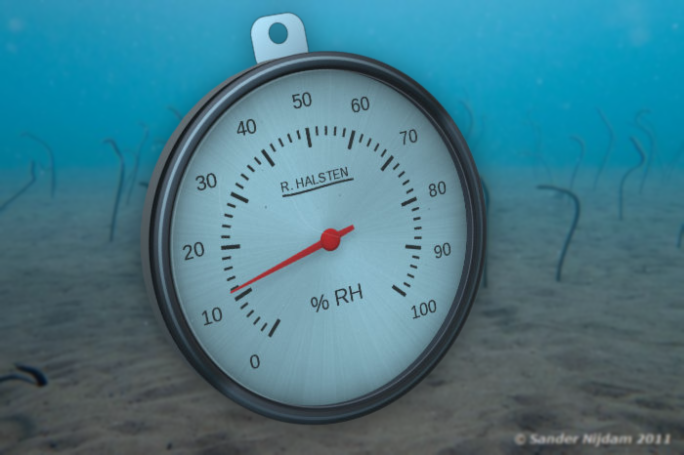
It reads % 12
